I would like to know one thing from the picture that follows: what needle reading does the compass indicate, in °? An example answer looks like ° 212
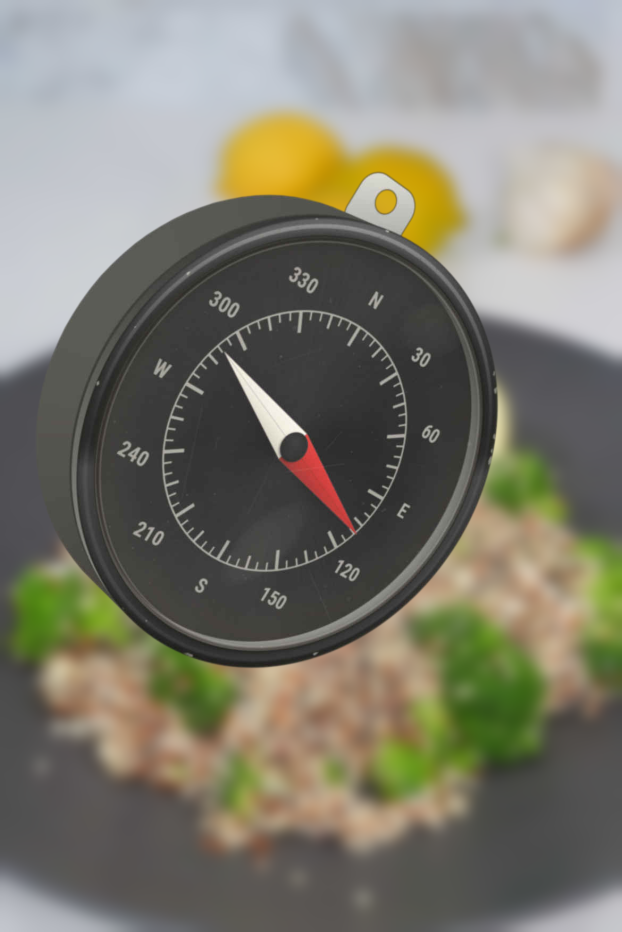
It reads ° 110
